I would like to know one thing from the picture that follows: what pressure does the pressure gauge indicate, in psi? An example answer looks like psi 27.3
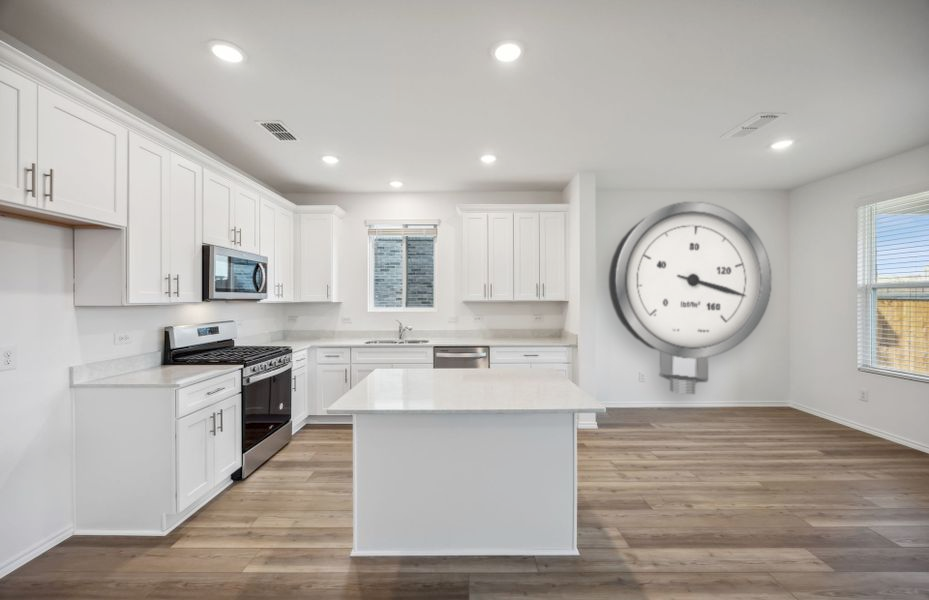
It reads psi 140
